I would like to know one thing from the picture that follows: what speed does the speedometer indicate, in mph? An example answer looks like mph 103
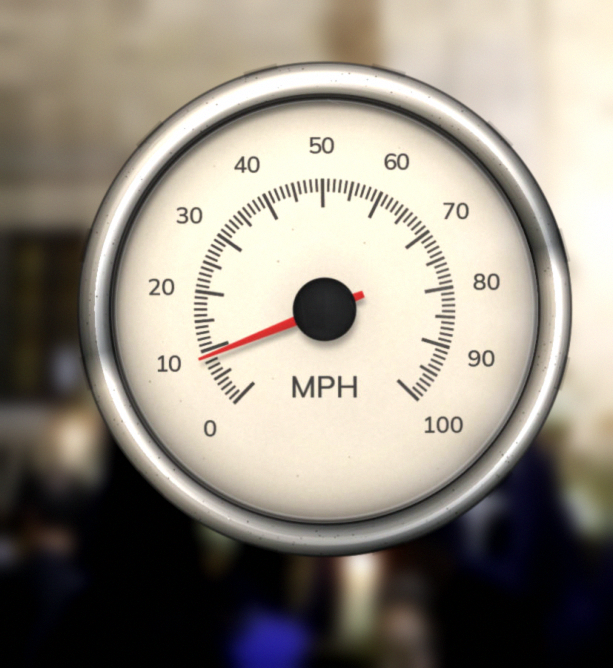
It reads mph 9
